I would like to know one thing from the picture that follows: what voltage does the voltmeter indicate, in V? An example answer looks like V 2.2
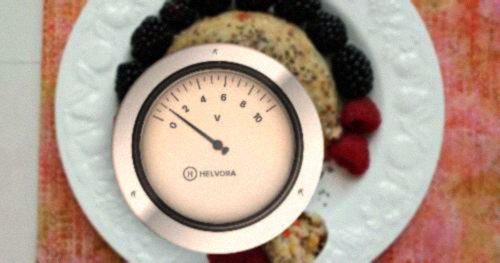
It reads V 1
